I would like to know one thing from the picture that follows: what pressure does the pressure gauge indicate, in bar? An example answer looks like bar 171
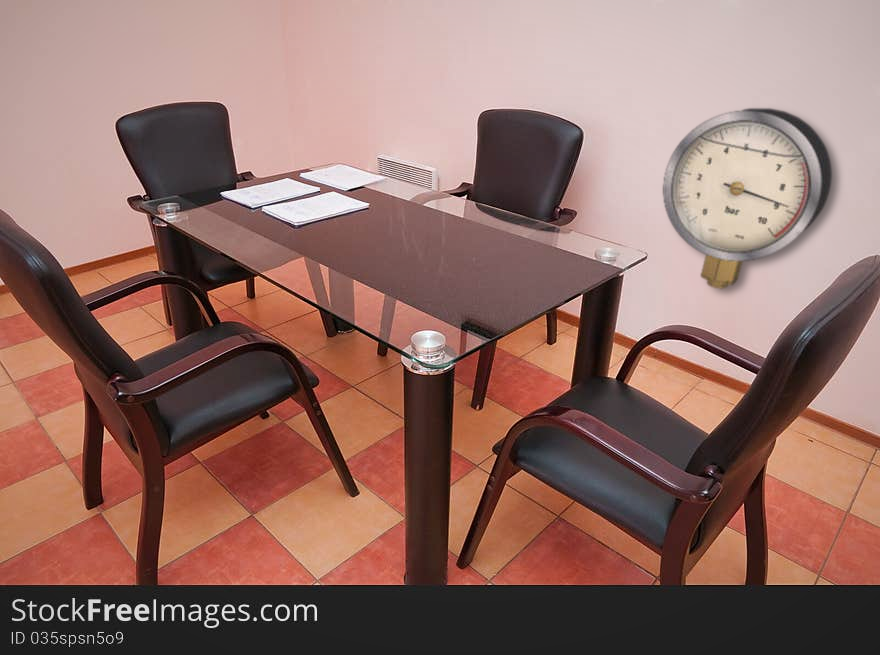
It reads bar 8.8
